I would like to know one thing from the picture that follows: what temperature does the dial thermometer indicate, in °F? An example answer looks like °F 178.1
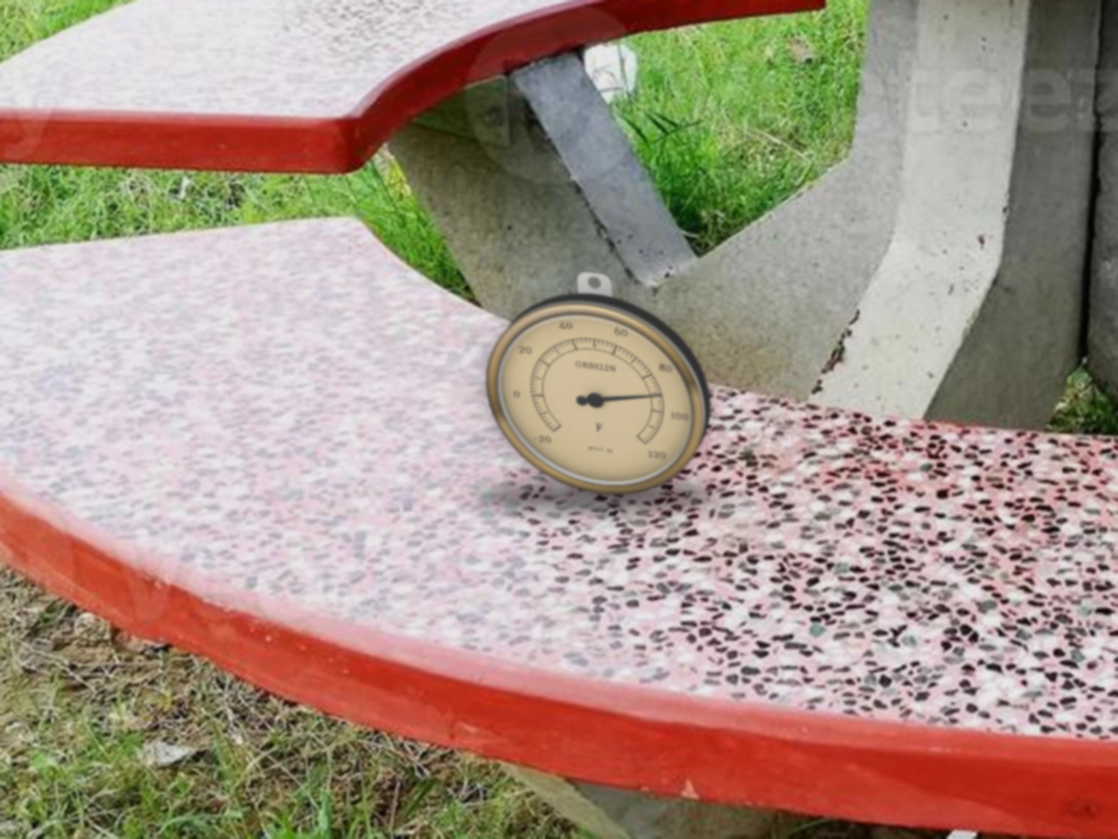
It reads °F 90
